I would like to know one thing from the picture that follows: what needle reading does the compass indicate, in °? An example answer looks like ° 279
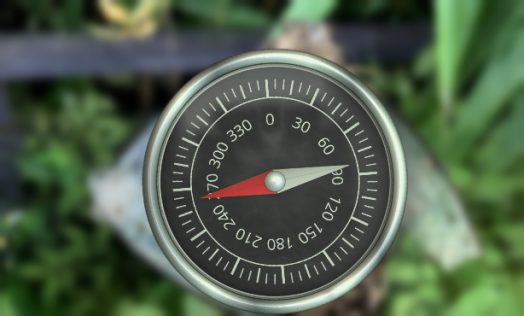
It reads ° 262.5
